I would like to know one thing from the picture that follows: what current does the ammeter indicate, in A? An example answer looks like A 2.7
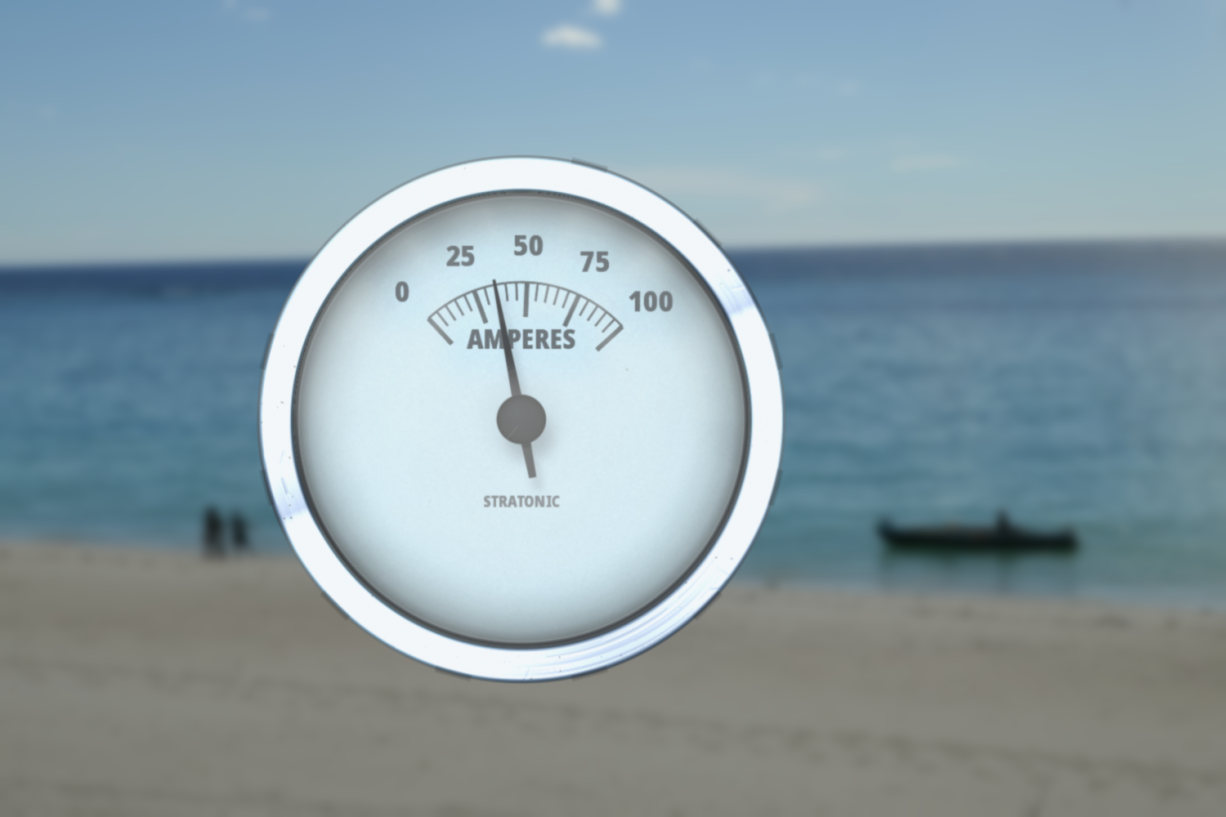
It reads A 35
